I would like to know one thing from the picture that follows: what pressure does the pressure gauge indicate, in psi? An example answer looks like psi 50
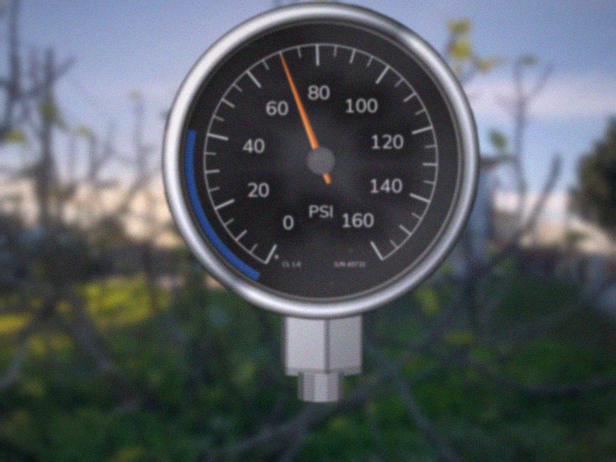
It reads psi 70
